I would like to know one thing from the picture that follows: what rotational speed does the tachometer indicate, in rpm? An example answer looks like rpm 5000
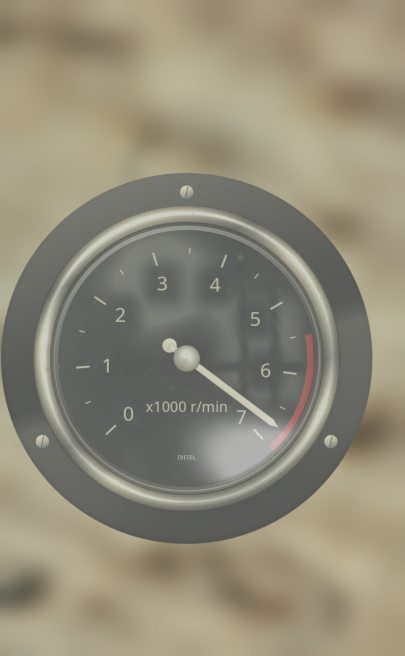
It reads rpm 6750
